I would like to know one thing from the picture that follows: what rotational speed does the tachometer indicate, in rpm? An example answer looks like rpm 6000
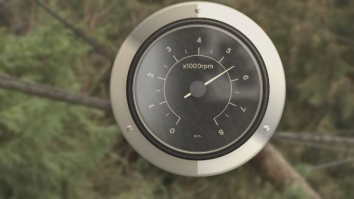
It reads rpm 5500
